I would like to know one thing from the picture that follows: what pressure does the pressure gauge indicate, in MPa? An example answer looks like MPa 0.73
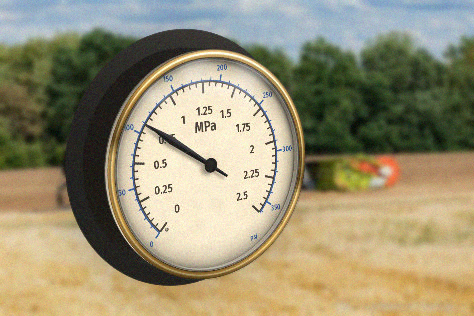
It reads MPa 0.75
